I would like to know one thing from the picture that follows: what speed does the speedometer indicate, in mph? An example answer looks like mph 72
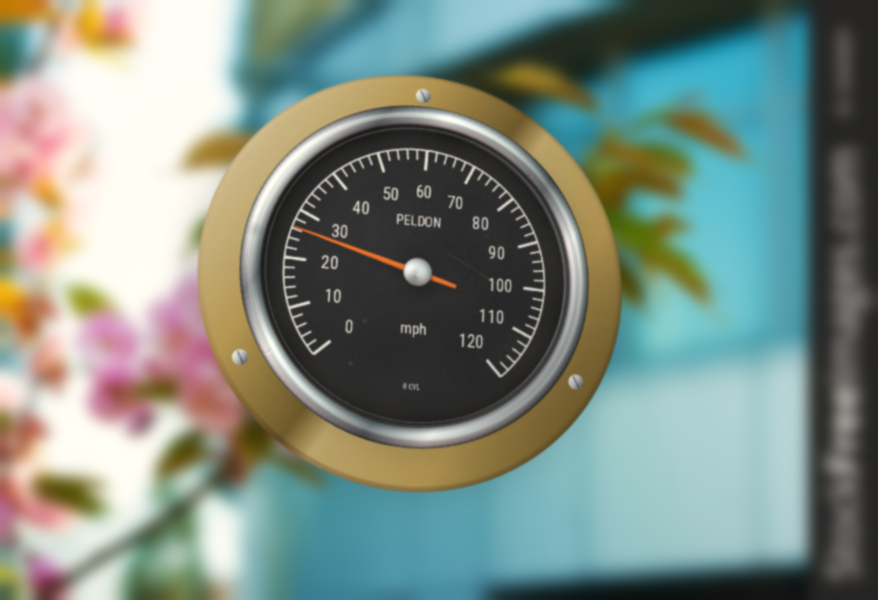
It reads mph 26
